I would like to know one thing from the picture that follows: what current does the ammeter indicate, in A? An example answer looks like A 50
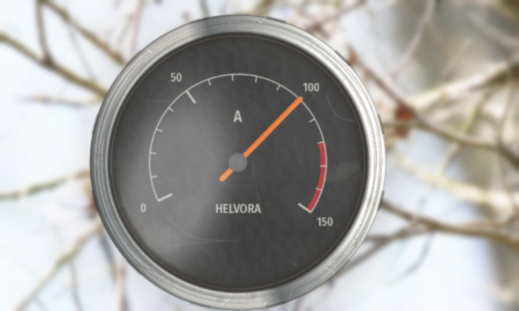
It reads A 100
